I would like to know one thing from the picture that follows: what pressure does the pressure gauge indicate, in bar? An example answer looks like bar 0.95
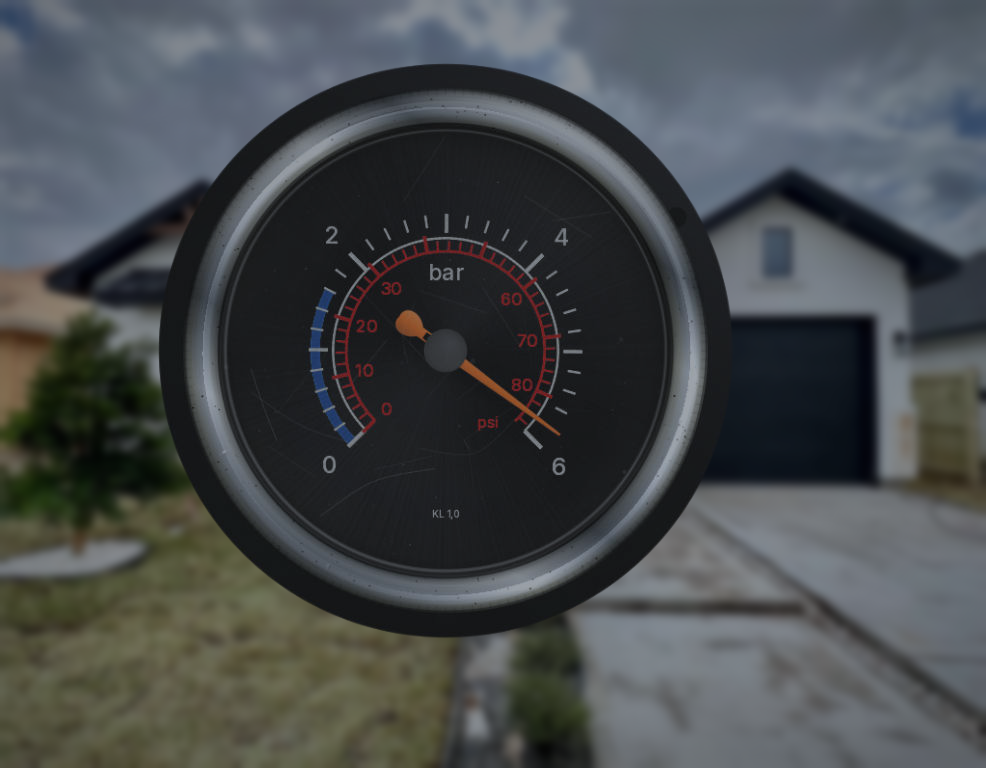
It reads bar 5.8
